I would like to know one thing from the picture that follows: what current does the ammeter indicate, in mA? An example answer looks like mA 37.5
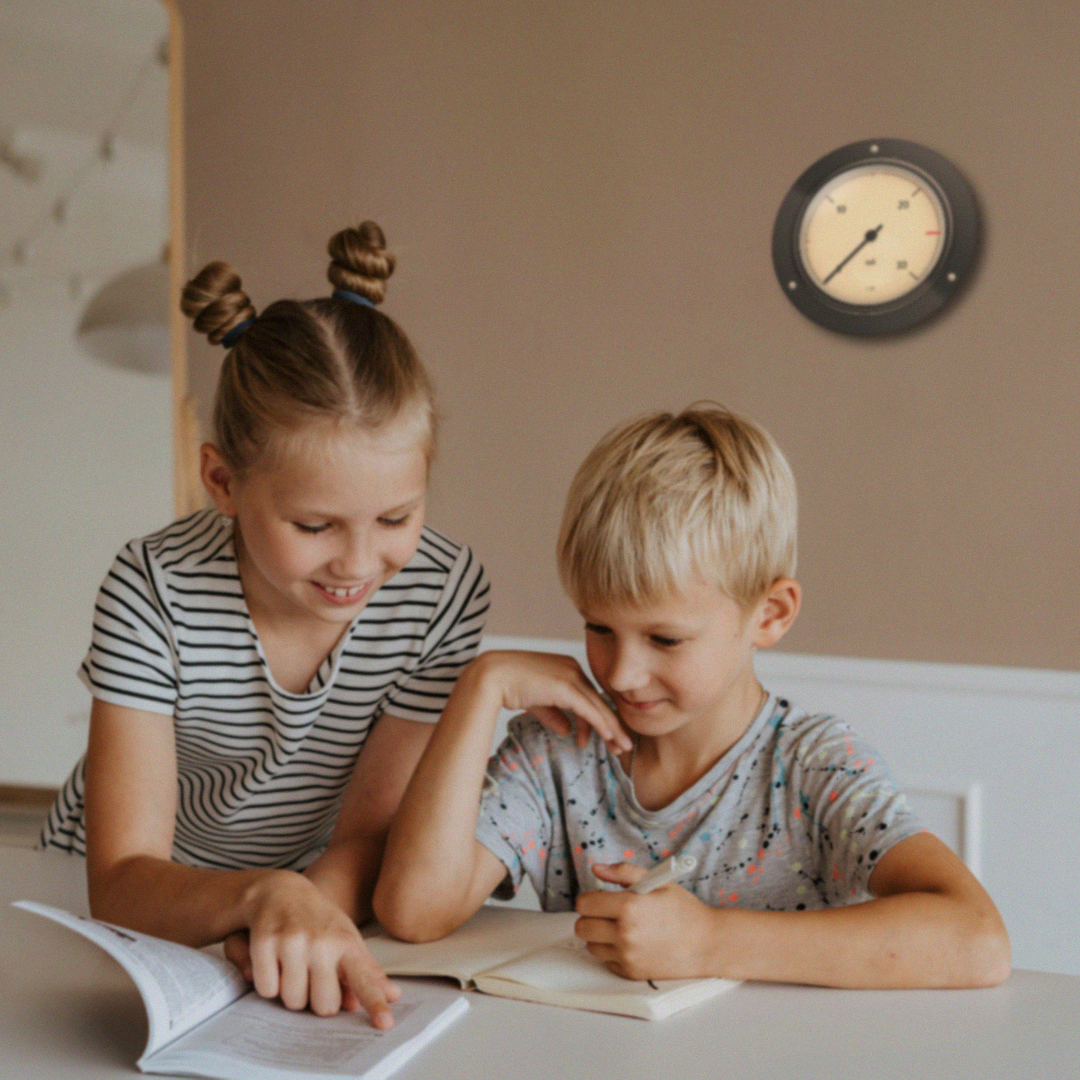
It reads mA 0
